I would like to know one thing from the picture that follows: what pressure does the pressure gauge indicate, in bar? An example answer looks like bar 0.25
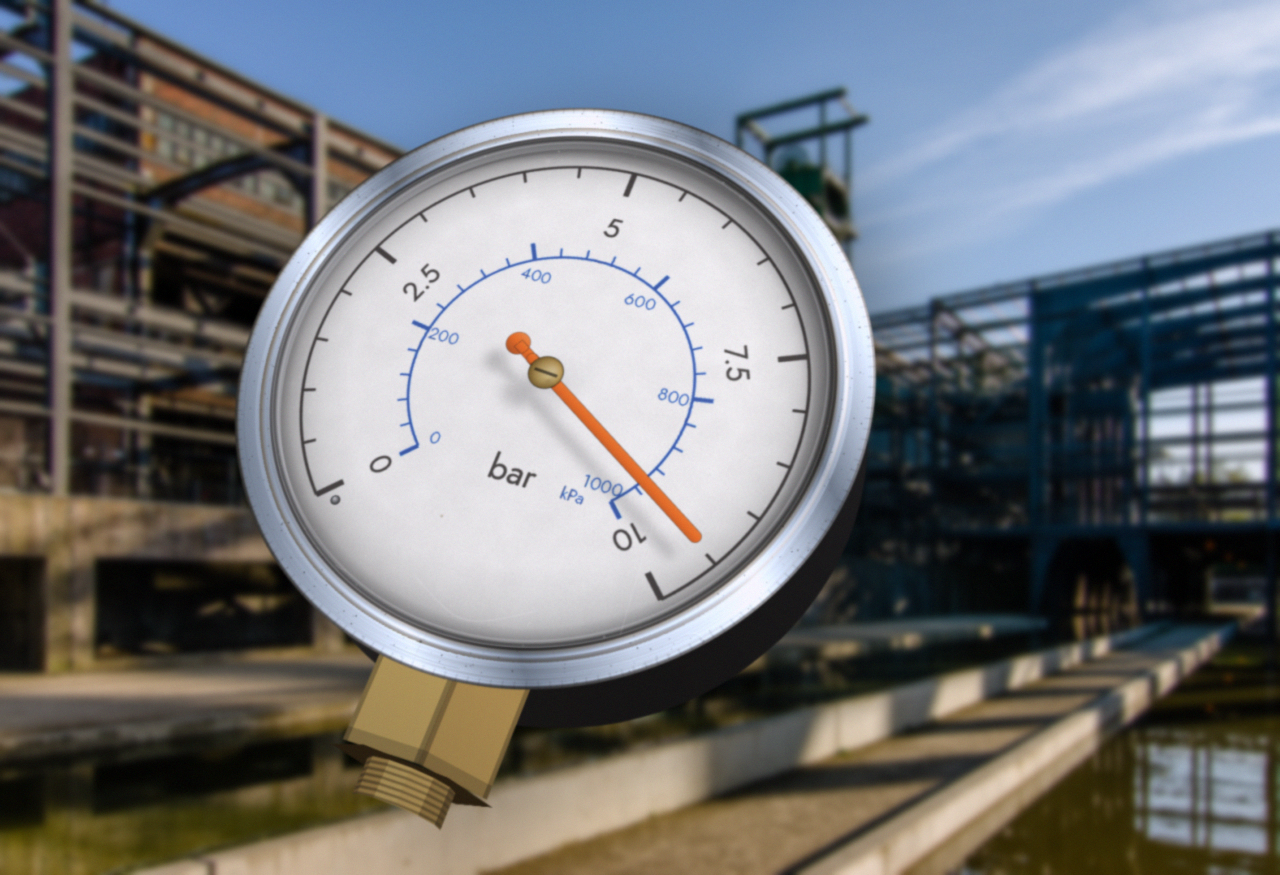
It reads bar 9.5
